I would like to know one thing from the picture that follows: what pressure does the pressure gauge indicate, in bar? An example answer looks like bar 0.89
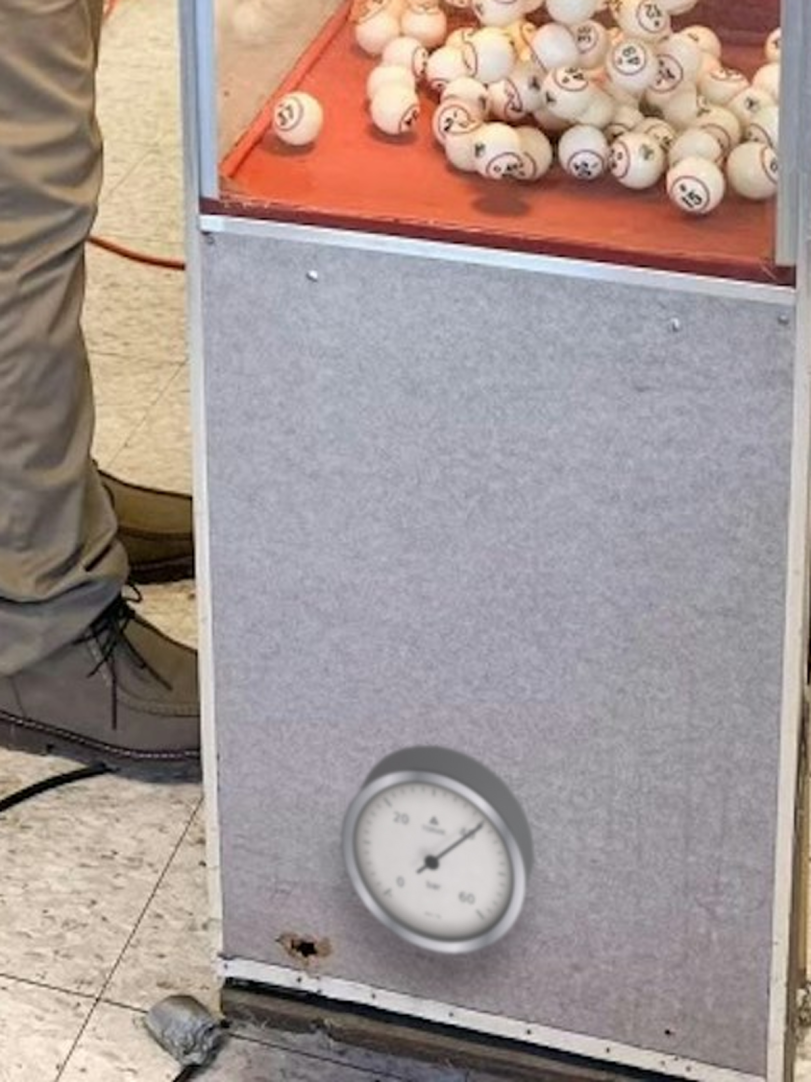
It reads bar 40
